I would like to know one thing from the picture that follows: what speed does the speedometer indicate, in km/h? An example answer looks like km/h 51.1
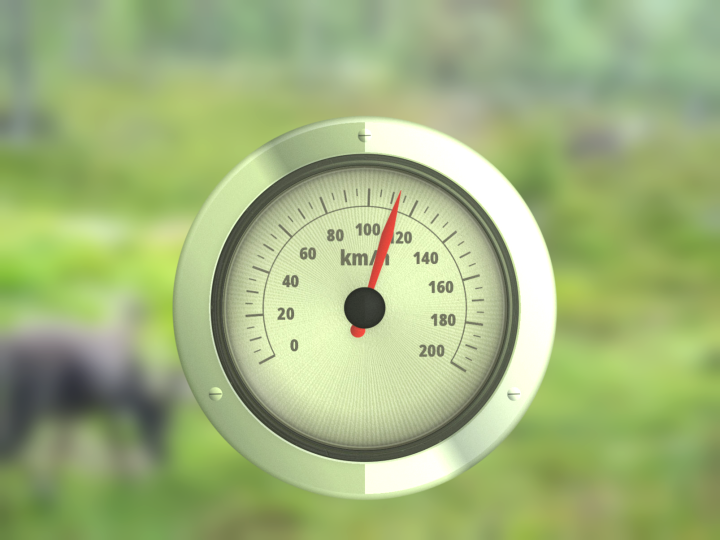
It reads km/h 112.5
